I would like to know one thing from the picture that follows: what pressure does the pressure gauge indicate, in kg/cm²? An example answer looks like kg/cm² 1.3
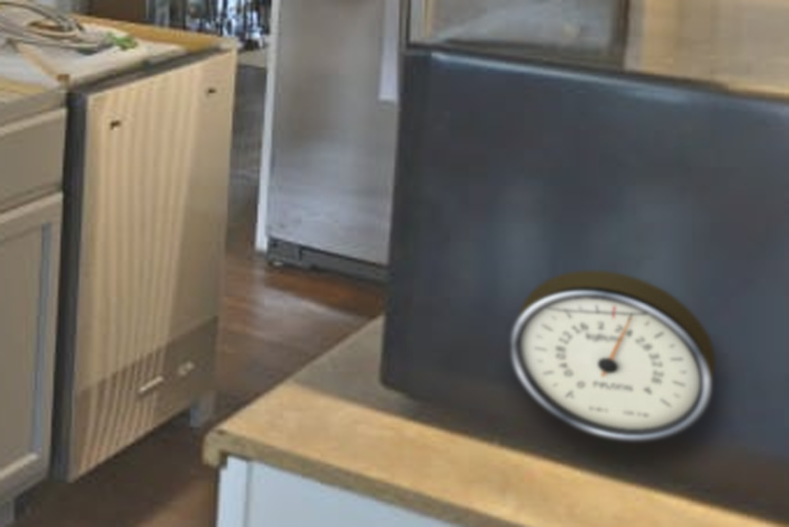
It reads kg/cm² 2.4
